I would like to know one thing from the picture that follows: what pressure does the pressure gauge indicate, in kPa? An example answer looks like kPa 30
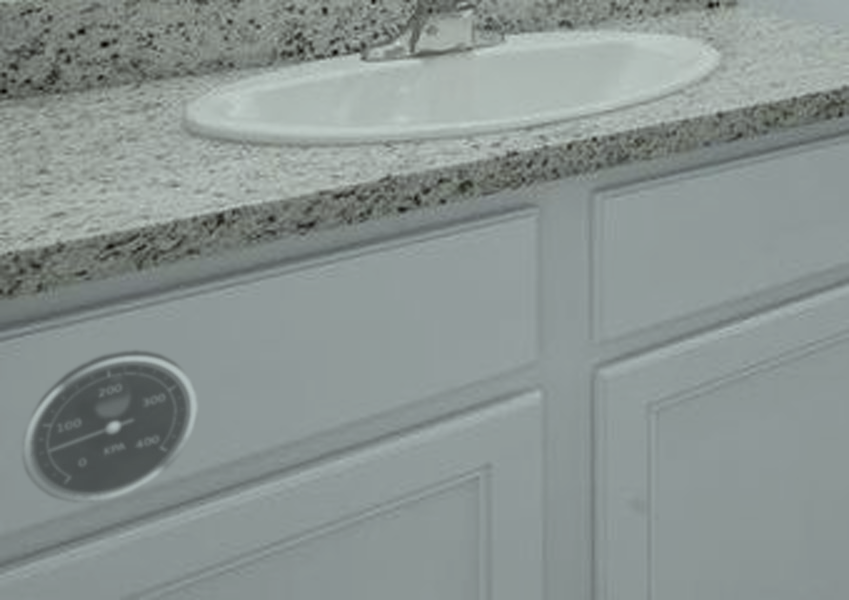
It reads kPa 60
